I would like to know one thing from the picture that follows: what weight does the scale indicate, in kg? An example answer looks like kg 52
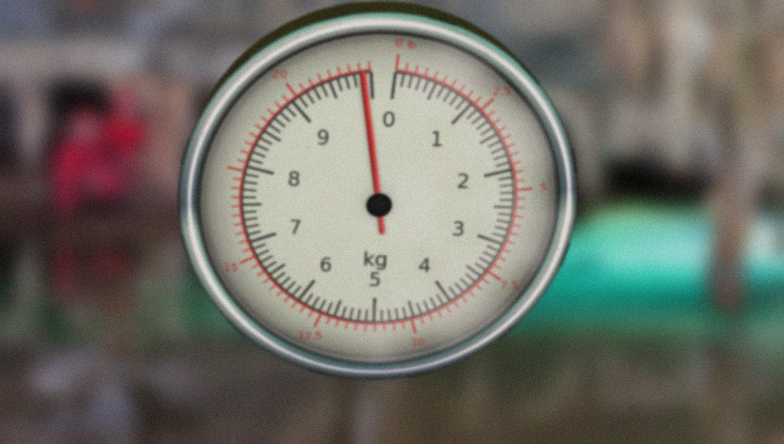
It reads kg 9.9
